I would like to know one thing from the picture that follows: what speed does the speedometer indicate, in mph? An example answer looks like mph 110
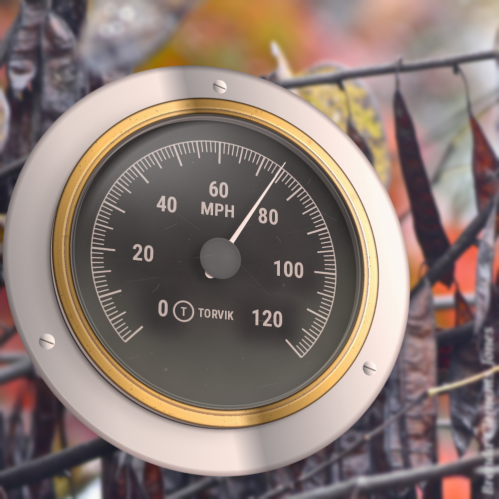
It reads mph 74
